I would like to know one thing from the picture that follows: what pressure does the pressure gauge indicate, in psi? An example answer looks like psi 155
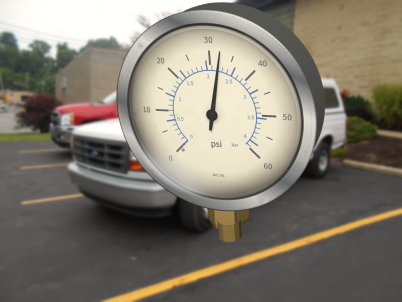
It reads psi 32.5
